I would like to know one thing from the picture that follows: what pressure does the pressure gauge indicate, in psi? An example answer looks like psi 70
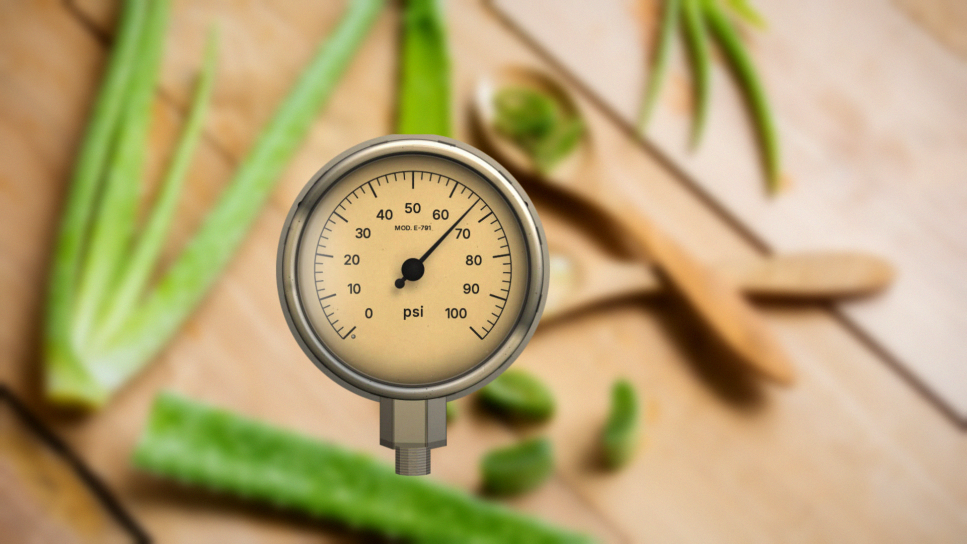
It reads psi 66
